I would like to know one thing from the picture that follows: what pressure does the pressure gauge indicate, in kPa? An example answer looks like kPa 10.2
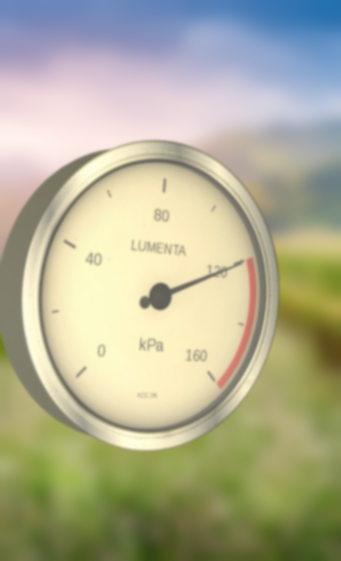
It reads kPa 120
